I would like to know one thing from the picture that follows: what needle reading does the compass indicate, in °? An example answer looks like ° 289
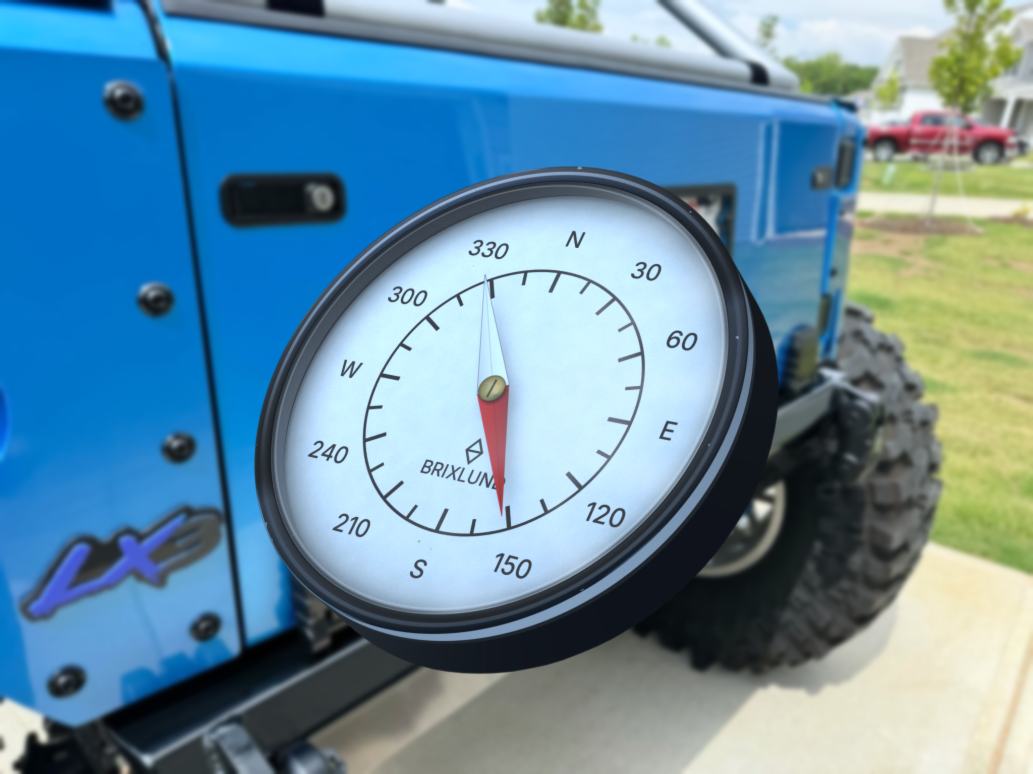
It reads ° 150
